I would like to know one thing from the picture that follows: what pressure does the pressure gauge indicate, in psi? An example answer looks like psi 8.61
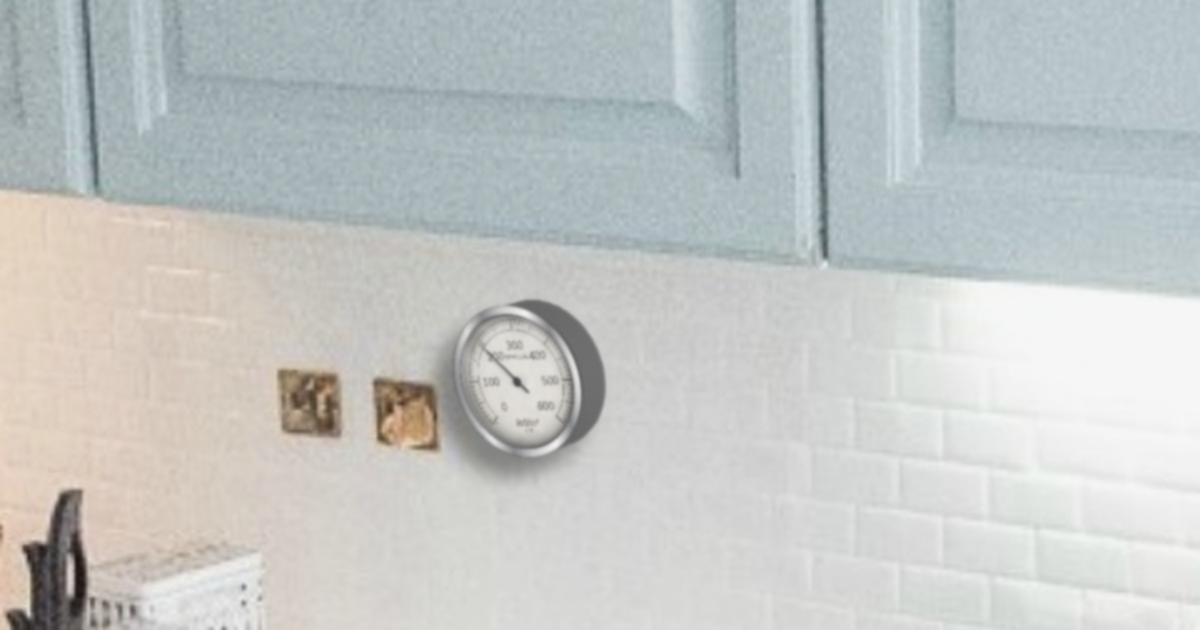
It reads psi 200
